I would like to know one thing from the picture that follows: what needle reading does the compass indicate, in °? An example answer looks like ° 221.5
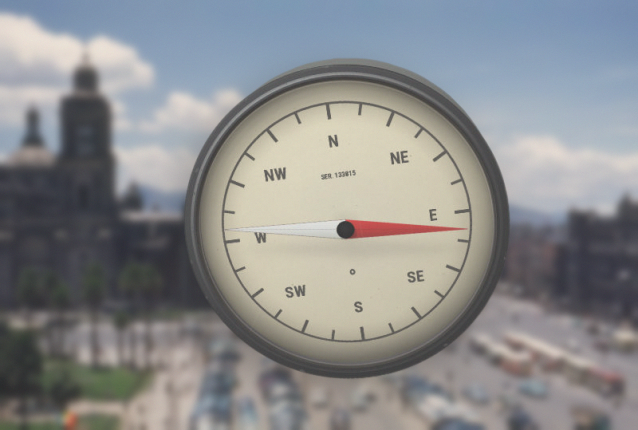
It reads ° 97.5
